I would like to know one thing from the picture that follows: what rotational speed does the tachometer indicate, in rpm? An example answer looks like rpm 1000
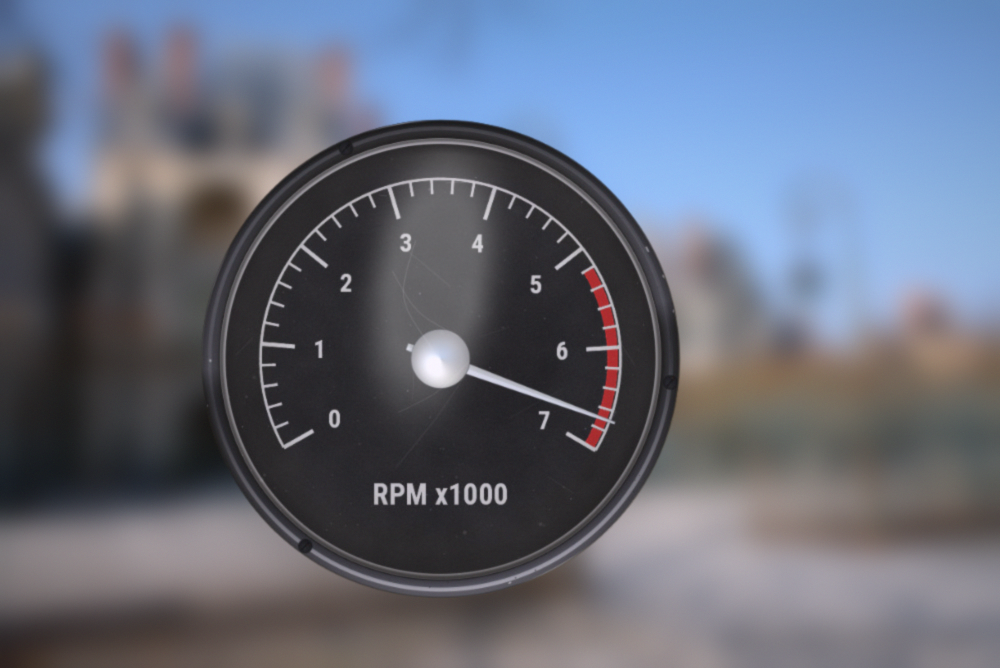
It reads rpm 6700
